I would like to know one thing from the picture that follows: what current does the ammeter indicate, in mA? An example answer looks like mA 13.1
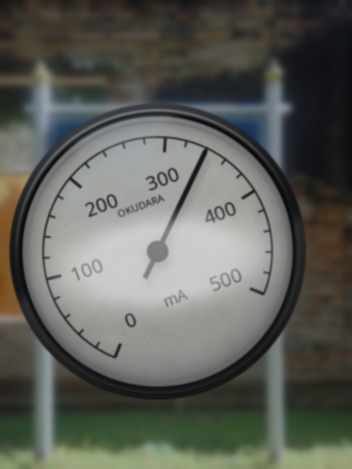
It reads mA 340
